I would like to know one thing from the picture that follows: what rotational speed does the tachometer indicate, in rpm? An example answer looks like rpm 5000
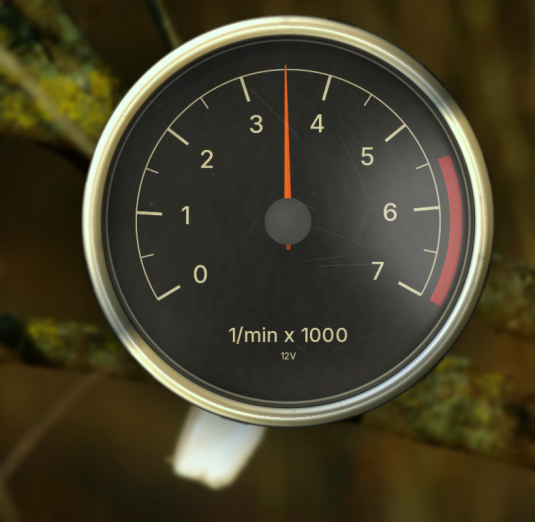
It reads rpm 3500
